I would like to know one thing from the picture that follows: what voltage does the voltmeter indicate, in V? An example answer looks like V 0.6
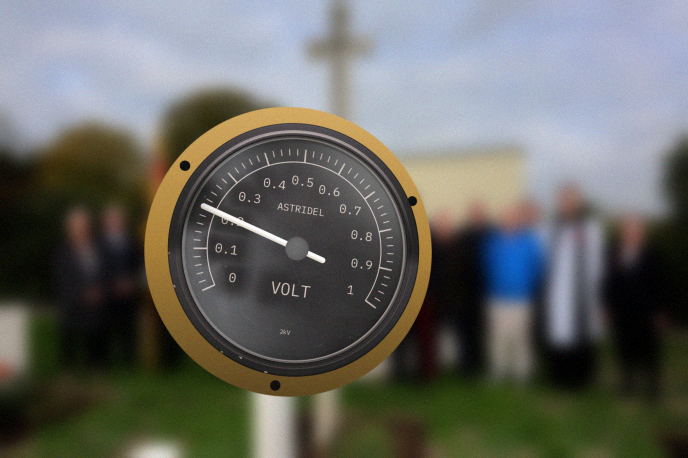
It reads V 0.2
